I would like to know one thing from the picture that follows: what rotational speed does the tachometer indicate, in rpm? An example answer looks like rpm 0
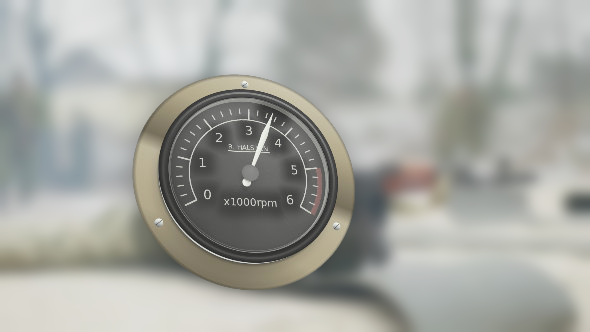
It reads rpm 3500
